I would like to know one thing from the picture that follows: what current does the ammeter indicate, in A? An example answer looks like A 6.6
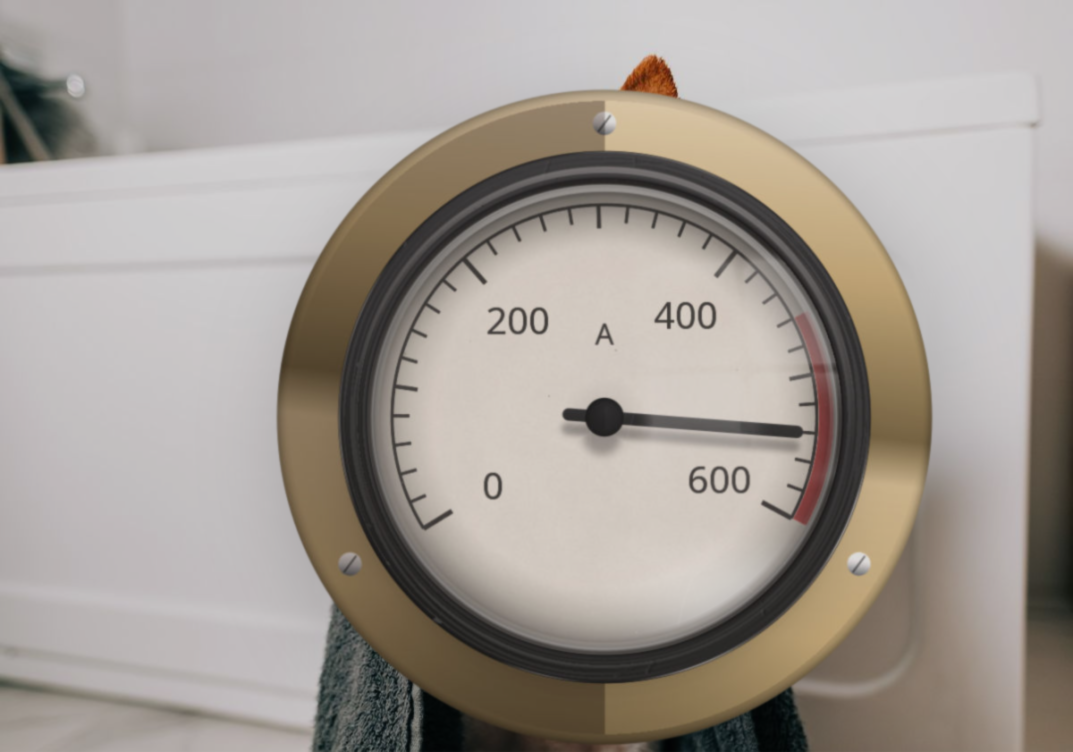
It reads A 540
